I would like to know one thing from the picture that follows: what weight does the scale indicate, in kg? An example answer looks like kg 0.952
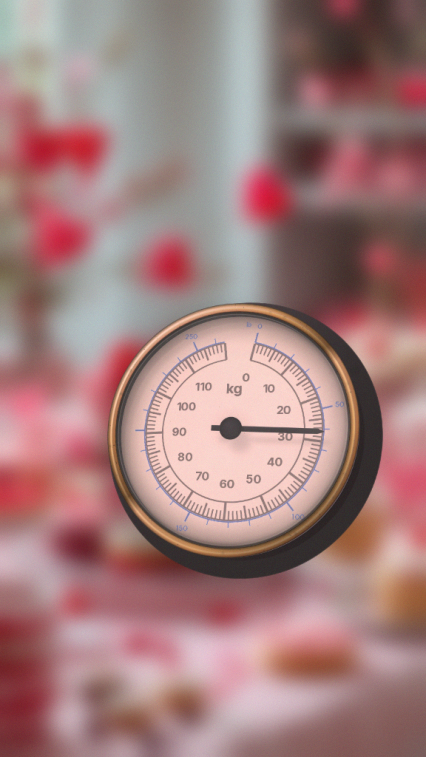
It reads kg 28
